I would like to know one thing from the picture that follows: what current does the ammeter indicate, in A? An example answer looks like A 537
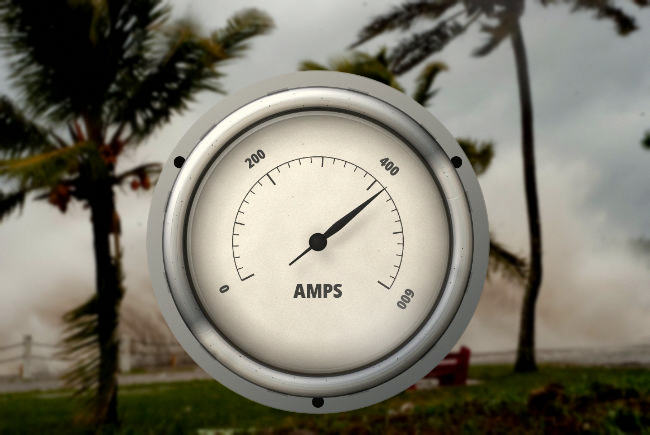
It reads A 420
